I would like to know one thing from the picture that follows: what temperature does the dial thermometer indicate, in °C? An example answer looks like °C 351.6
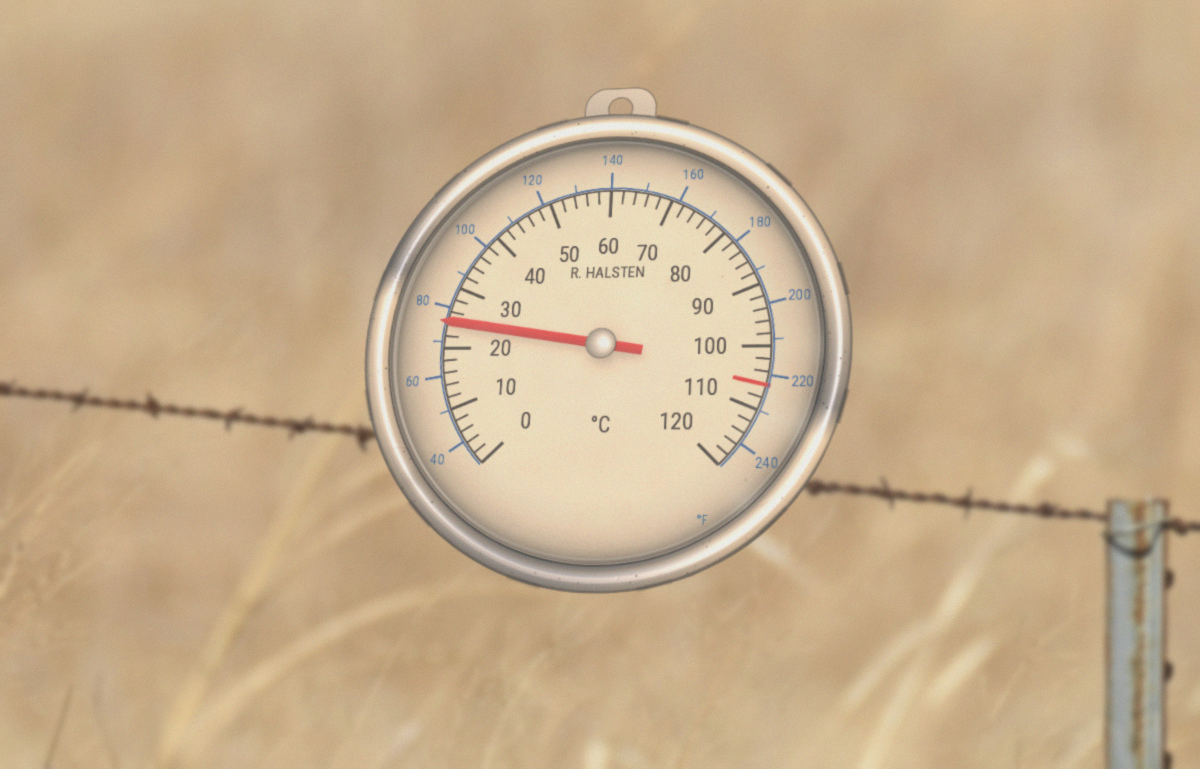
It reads °C 24
